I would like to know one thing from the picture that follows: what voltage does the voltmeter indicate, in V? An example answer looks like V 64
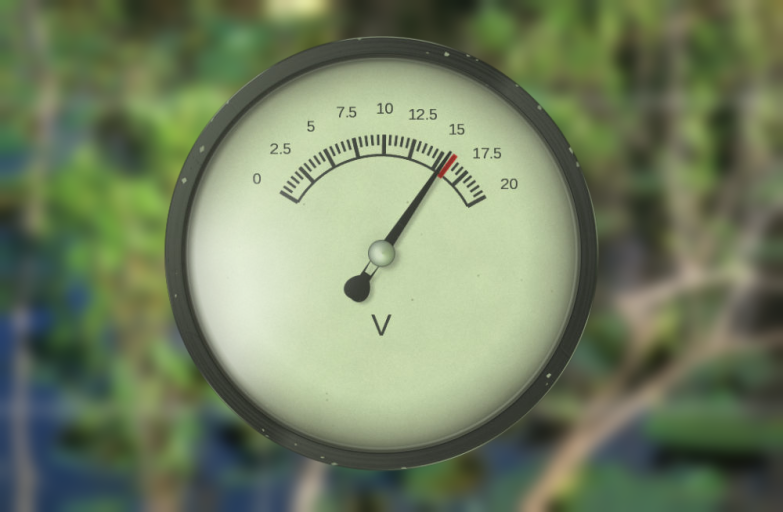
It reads V 15.5
